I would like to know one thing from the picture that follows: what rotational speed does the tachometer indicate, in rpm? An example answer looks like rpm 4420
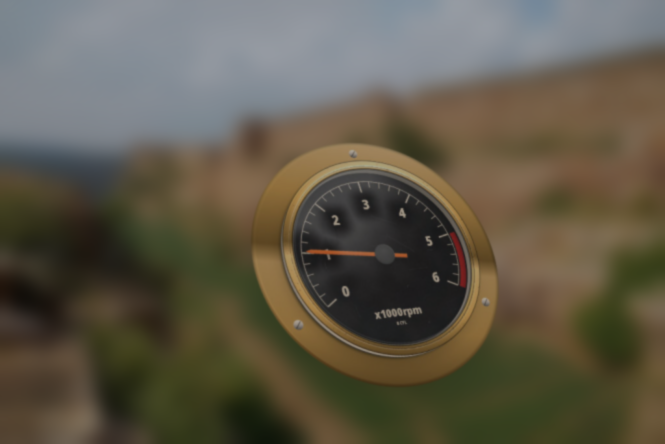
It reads rpm 1000
